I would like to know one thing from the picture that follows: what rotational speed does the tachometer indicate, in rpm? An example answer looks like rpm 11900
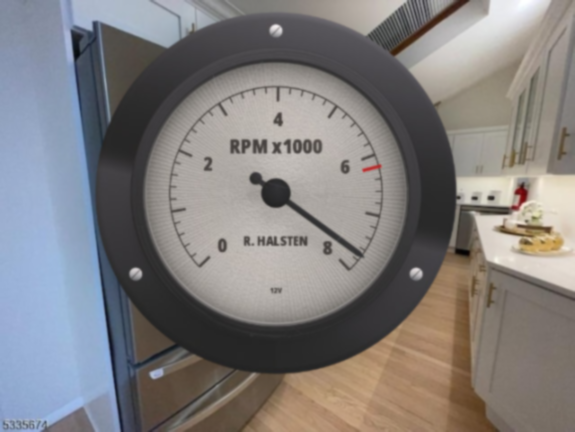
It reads rpm 7700
